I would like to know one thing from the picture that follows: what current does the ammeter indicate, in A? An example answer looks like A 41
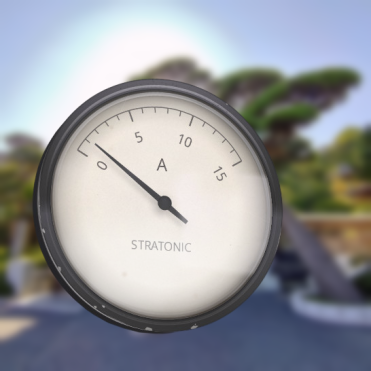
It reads A 1
